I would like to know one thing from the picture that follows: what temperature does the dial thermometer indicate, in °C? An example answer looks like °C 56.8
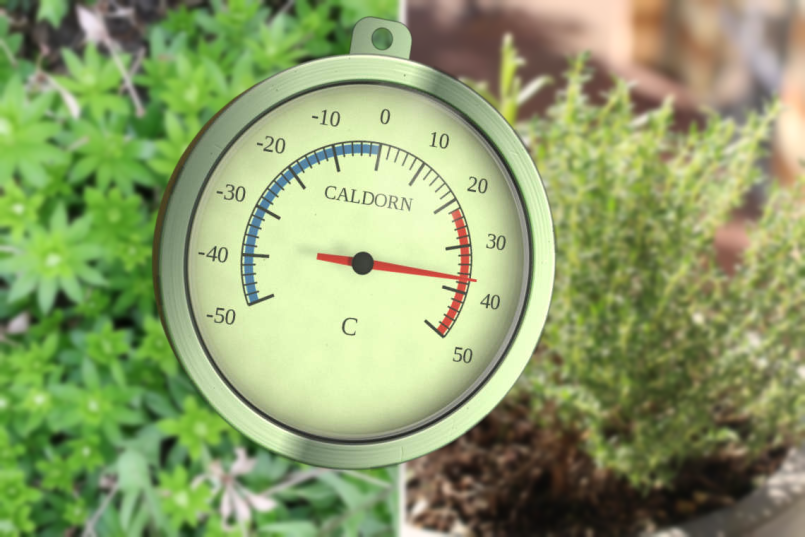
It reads °C 37
